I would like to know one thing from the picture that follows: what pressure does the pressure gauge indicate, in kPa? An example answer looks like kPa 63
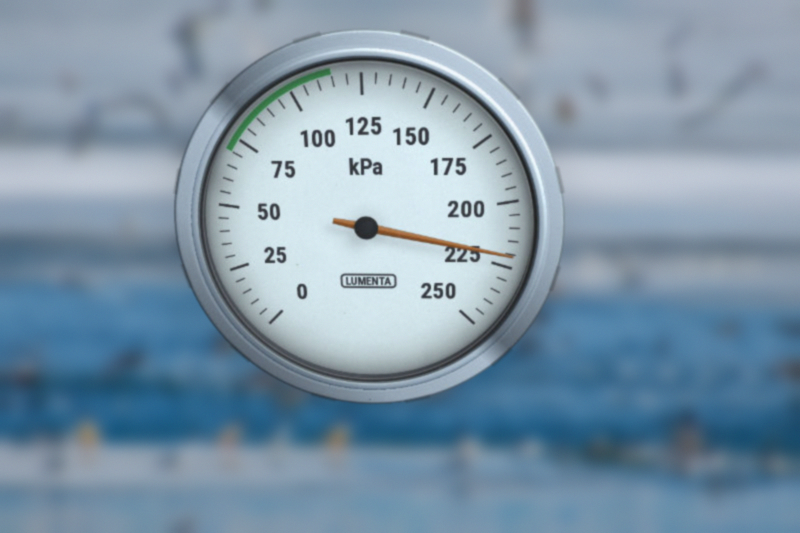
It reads kPa 220
